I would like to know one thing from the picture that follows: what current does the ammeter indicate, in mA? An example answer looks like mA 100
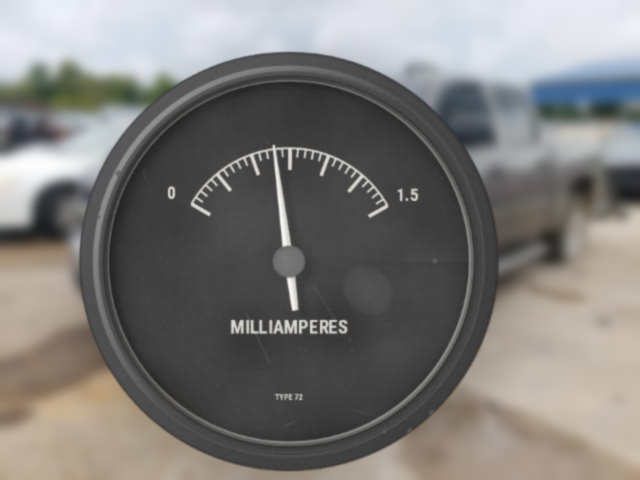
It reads mA 0.65
